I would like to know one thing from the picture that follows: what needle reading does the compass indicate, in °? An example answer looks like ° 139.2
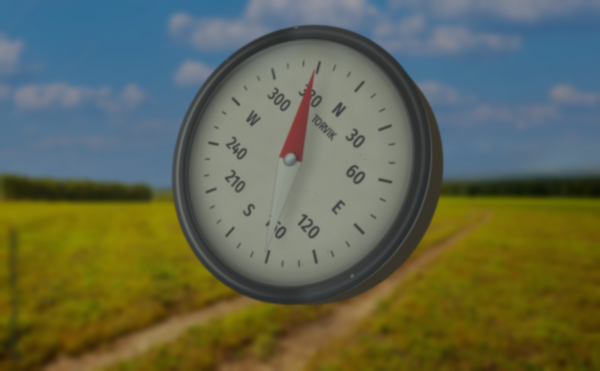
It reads ° 330
